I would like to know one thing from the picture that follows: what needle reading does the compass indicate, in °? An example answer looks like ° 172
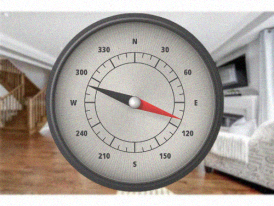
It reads ° 110
